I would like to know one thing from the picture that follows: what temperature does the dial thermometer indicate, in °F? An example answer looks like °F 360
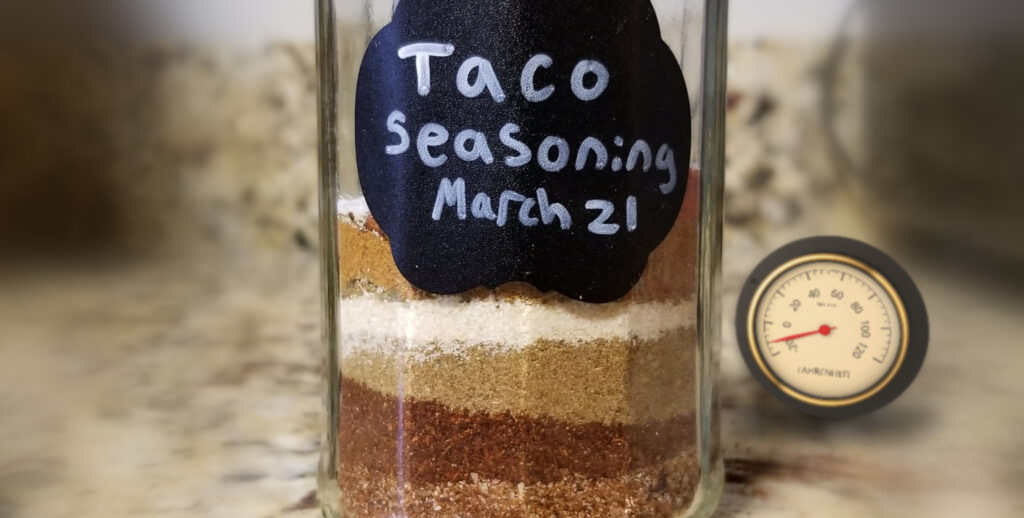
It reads °F -12
